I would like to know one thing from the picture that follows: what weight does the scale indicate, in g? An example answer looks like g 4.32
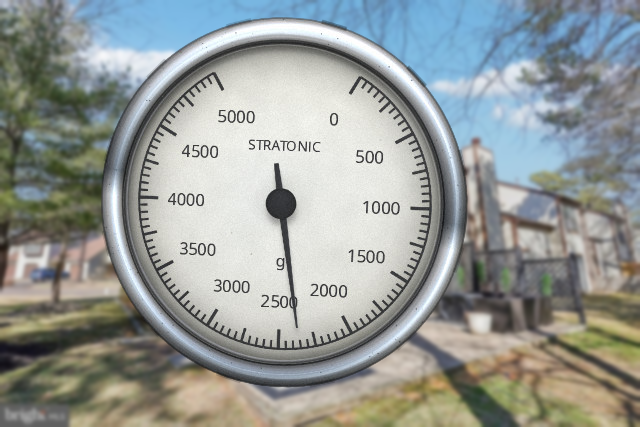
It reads g 2350
